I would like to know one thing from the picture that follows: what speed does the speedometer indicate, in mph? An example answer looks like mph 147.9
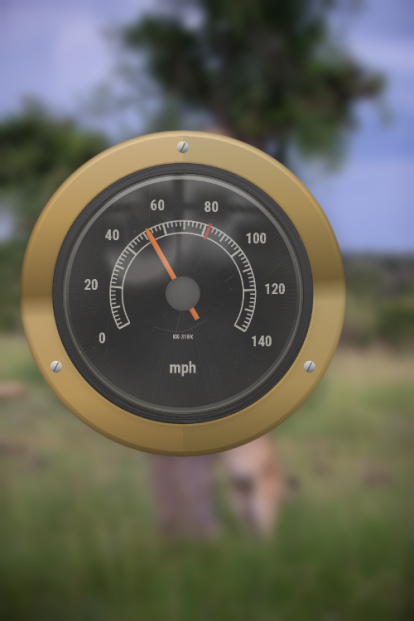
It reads mph 52
